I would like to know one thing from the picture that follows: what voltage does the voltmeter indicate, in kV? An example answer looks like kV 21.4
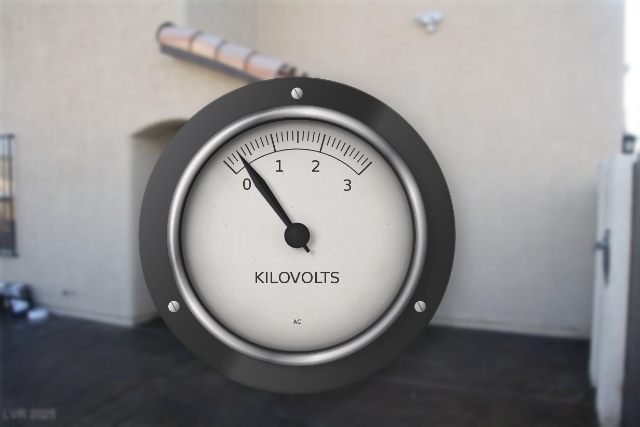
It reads kV 0.3
